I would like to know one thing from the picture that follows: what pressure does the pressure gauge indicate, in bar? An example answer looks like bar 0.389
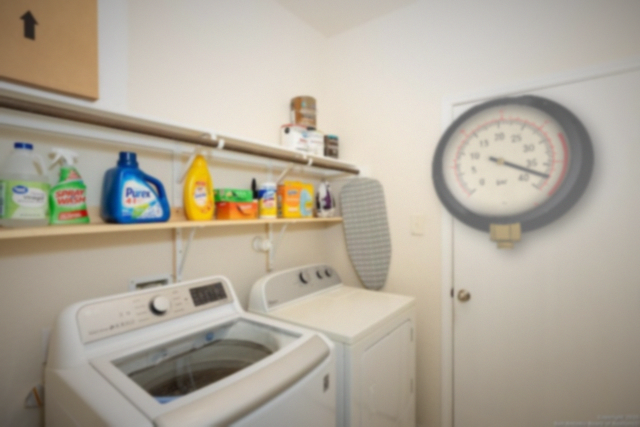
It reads bar 37.5
